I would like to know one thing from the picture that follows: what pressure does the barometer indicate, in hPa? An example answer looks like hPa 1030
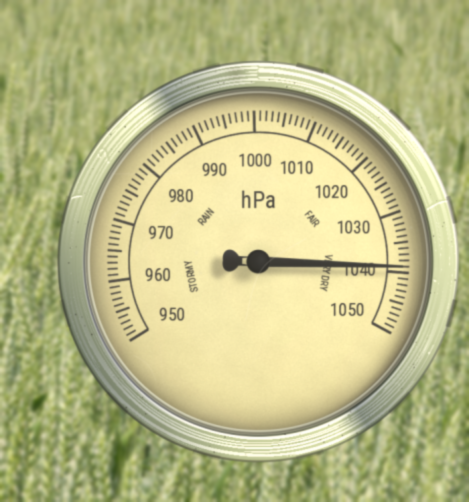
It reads hPa 1039
